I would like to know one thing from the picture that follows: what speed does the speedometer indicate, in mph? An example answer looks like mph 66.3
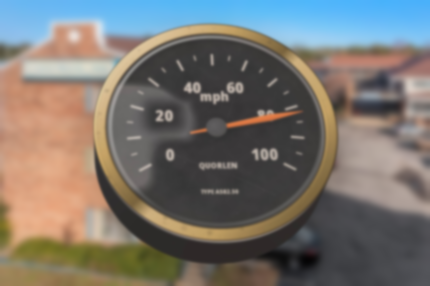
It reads mph 82.5
